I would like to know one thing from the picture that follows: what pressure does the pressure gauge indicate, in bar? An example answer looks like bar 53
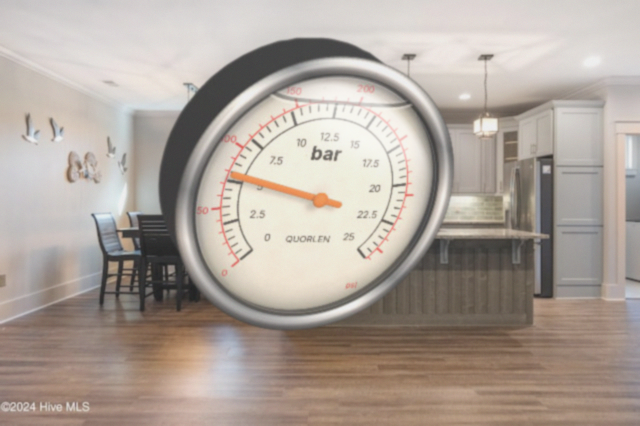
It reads bar 5.5
